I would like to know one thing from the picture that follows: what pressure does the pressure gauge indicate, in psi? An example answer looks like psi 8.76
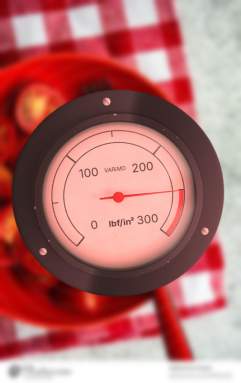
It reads psi 250
